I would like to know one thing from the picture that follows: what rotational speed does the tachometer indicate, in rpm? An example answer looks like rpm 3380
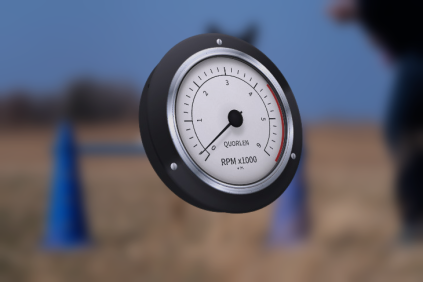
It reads rpm 200
